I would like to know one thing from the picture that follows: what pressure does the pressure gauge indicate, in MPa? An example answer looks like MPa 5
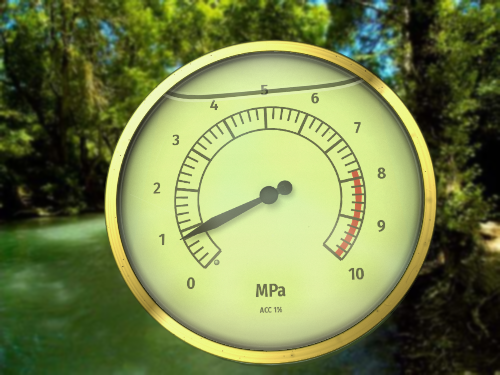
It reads MPa 0.8
